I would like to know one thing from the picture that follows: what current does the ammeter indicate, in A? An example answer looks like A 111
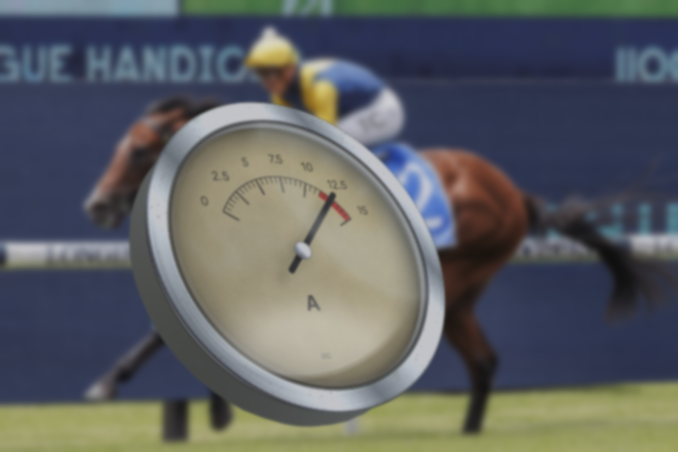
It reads A 12.5
